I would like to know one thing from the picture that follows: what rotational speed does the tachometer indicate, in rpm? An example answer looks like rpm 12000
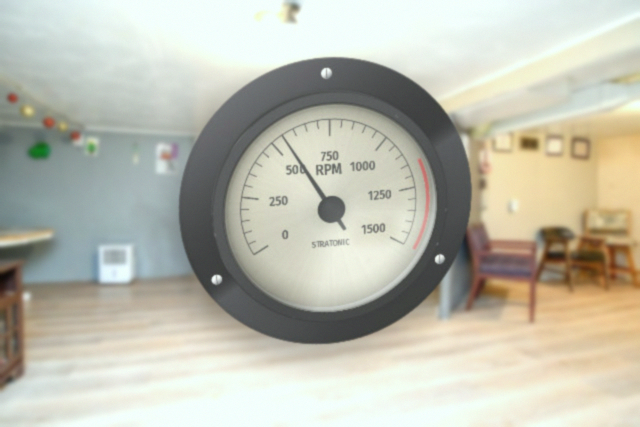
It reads rpm 550
